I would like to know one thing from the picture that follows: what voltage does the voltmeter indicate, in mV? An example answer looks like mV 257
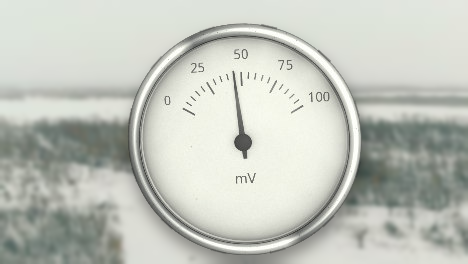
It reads mV 45
